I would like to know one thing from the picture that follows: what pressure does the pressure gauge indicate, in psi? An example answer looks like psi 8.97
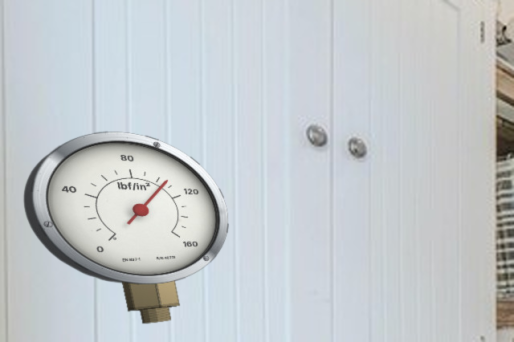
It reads psi 105
